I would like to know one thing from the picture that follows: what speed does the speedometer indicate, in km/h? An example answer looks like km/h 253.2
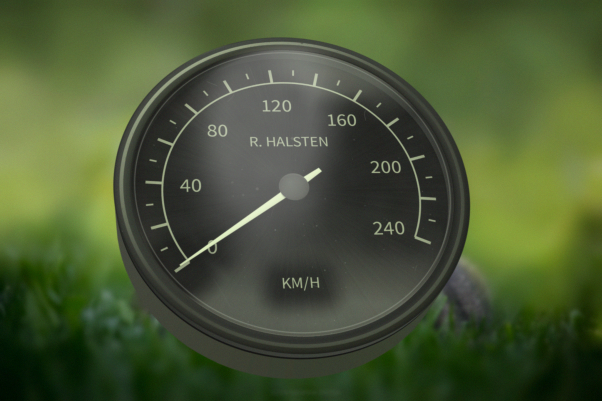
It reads km/h 0
